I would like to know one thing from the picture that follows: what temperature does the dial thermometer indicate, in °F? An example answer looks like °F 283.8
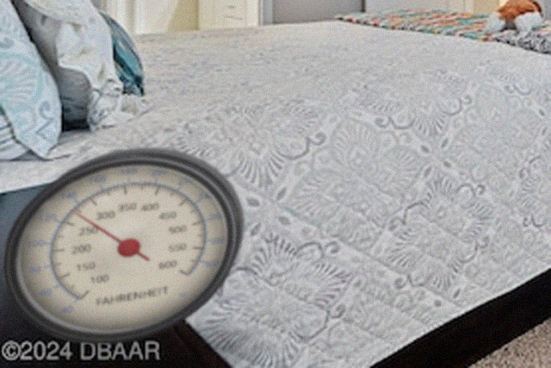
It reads °F 275
